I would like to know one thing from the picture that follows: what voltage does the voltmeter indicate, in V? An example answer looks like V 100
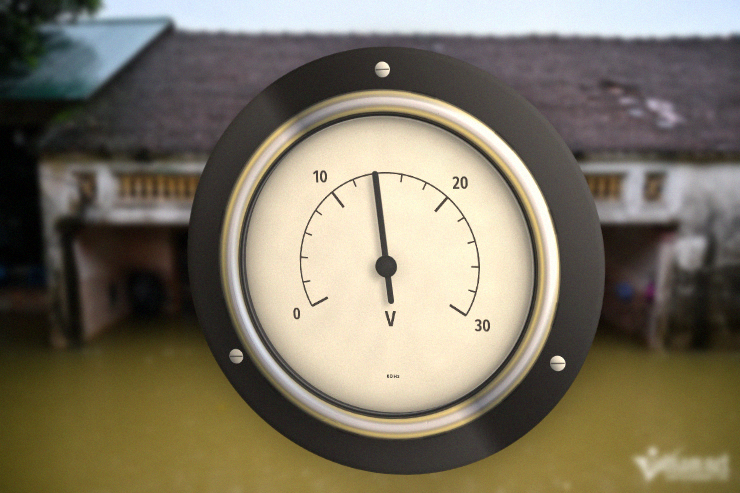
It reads V 14
